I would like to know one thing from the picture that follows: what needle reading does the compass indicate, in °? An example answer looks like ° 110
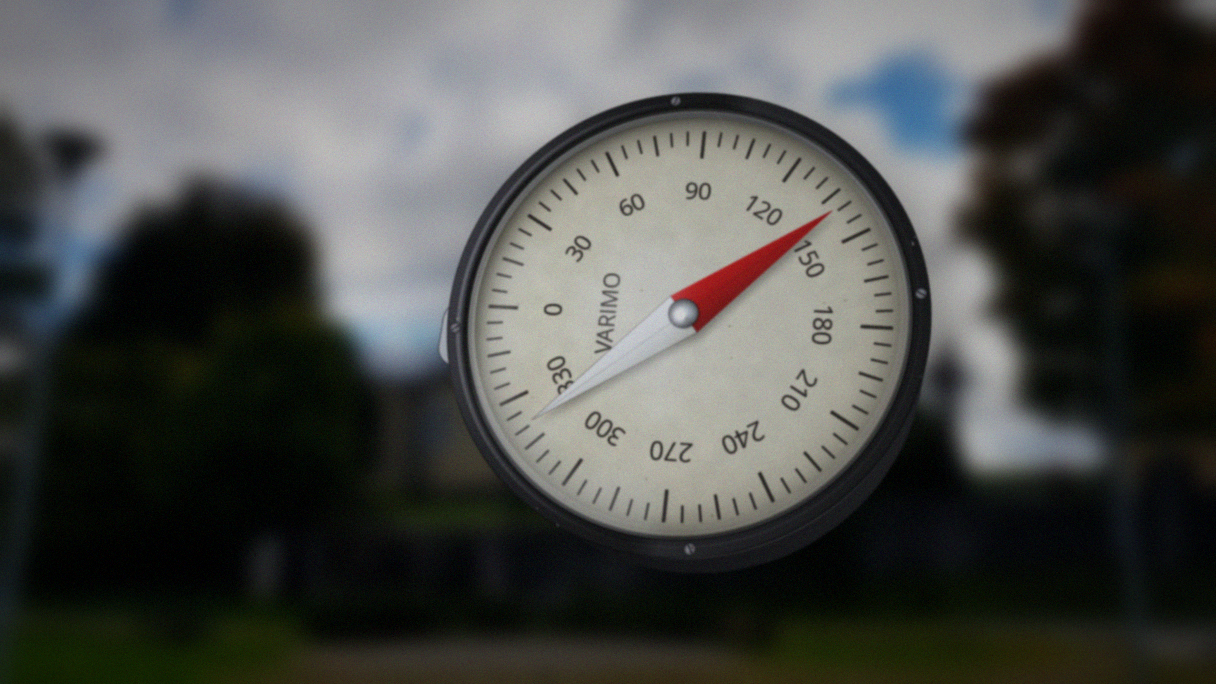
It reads ° 140
